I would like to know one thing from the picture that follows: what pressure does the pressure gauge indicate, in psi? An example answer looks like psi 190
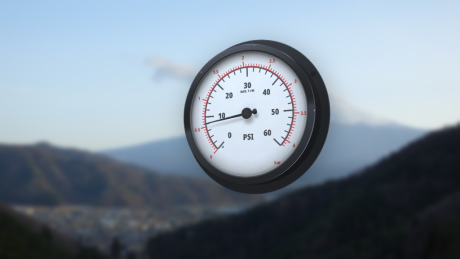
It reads psi 8
